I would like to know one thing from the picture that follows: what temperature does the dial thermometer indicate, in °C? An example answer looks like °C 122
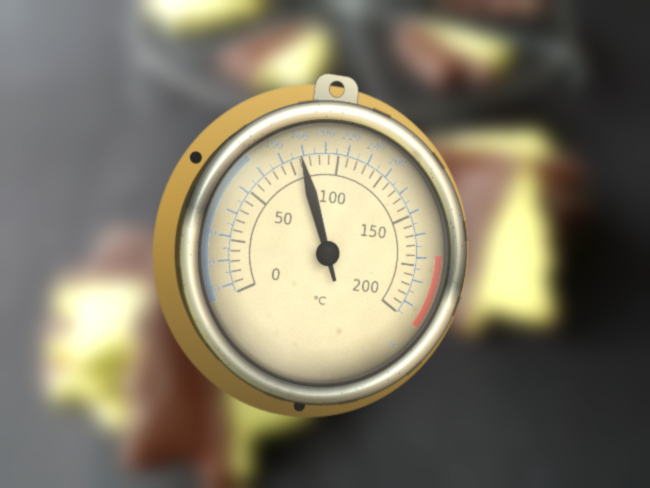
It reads °C 80
